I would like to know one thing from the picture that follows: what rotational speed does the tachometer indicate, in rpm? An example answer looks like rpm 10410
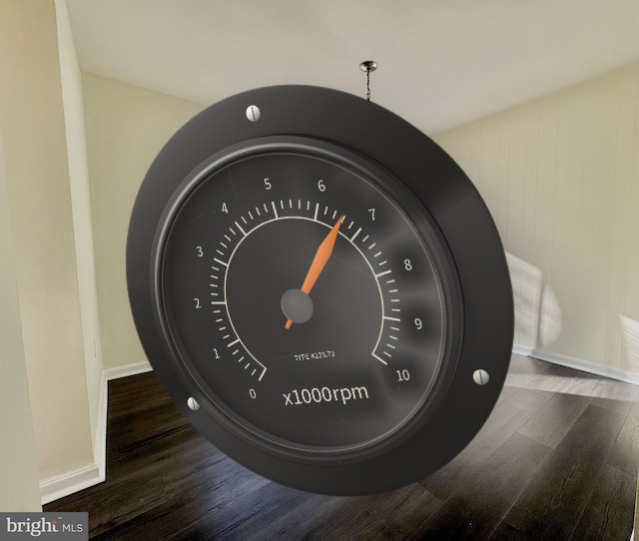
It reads rpm 6600
